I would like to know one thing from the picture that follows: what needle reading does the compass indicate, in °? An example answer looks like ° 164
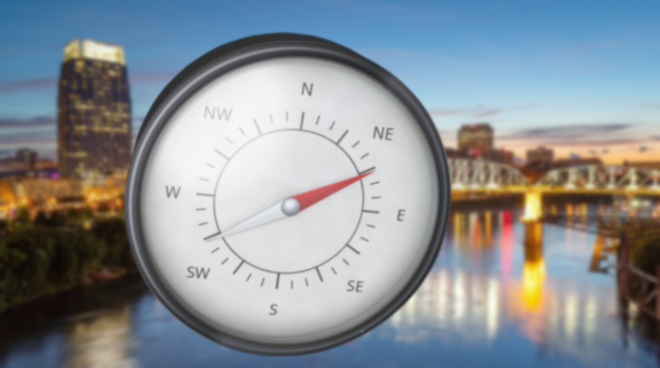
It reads ° 60
